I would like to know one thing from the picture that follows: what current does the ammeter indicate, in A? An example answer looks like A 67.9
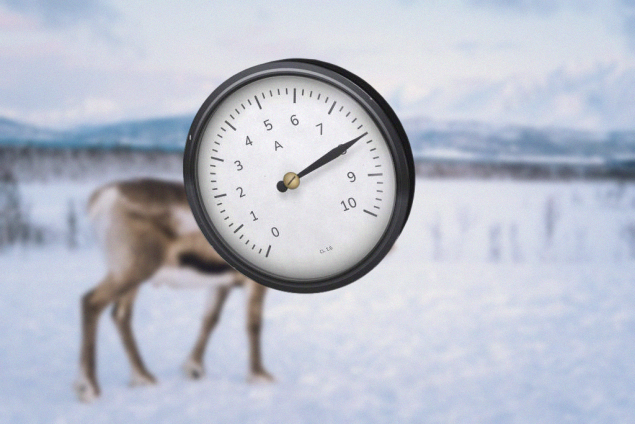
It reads A 8
